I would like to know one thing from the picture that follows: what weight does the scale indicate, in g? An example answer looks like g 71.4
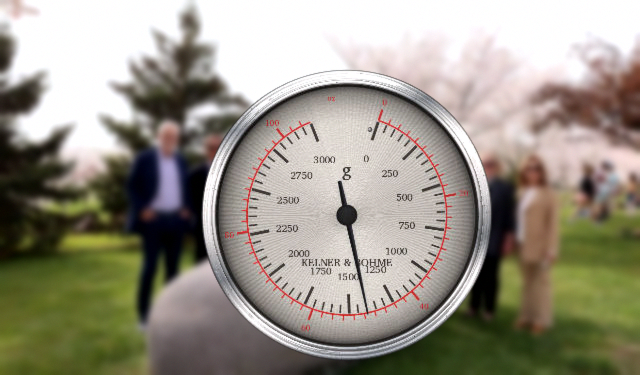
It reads g 1400
